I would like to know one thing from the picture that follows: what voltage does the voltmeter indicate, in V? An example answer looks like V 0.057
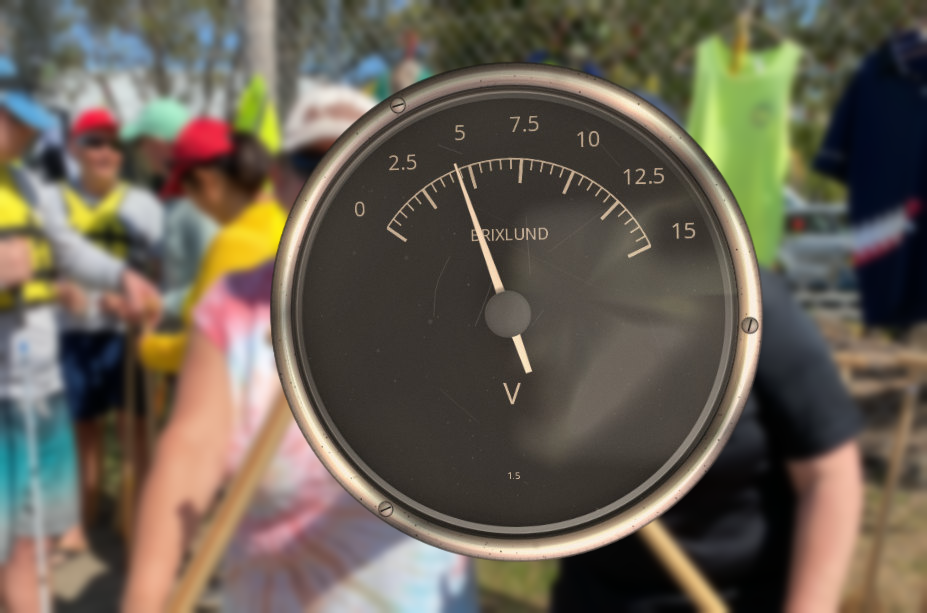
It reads V 4.5
